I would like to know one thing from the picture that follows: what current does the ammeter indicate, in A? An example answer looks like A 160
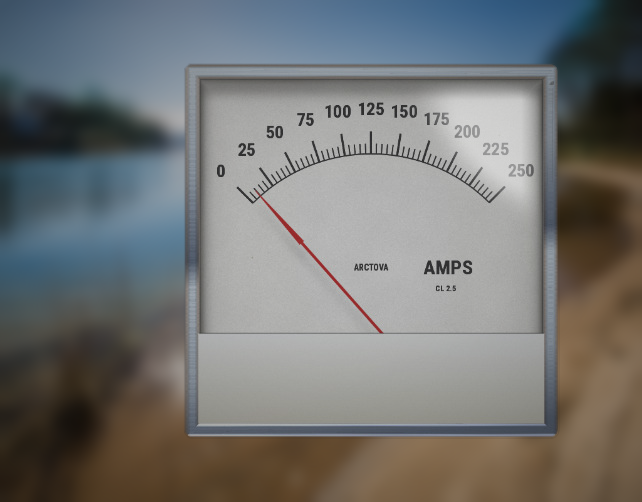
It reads A 10
